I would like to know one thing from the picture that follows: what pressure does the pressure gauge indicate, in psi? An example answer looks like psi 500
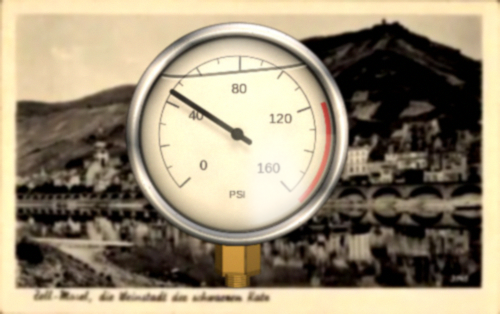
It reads psi 45
